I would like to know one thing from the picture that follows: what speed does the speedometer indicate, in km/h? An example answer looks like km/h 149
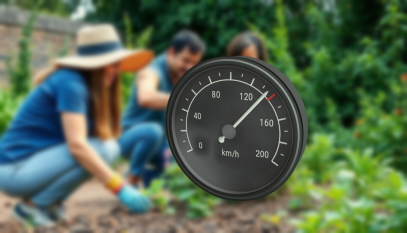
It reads km/h 135
